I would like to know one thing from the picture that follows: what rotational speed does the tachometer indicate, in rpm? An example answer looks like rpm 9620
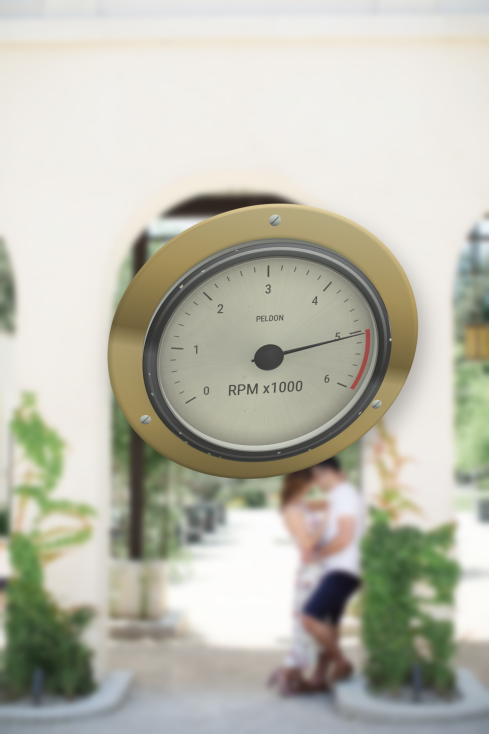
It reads rpm 5000
